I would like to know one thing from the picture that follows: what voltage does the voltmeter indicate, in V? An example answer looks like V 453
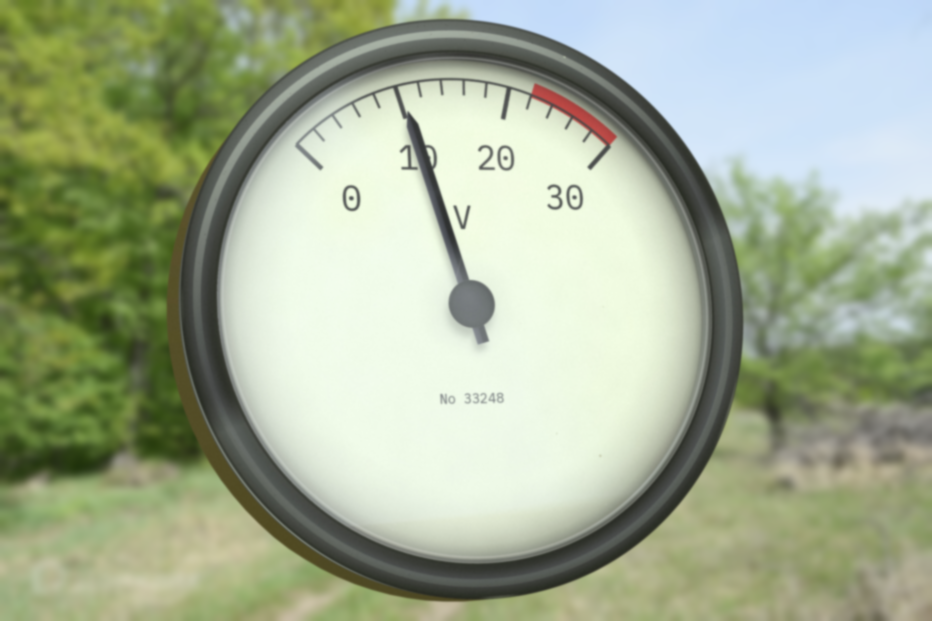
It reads V 10
